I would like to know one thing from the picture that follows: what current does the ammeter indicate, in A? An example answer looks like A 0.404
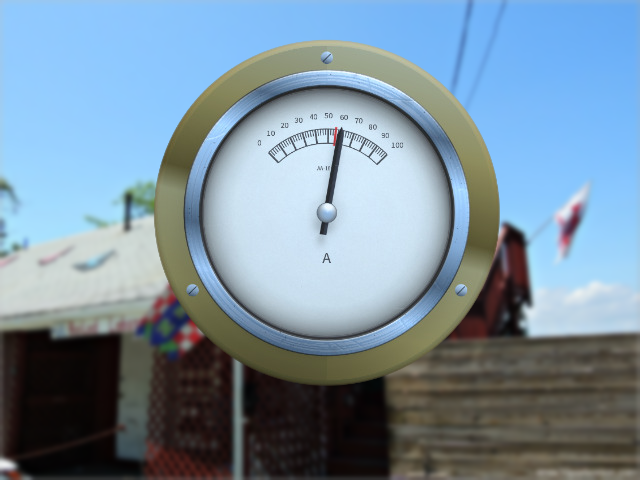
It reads A 60
